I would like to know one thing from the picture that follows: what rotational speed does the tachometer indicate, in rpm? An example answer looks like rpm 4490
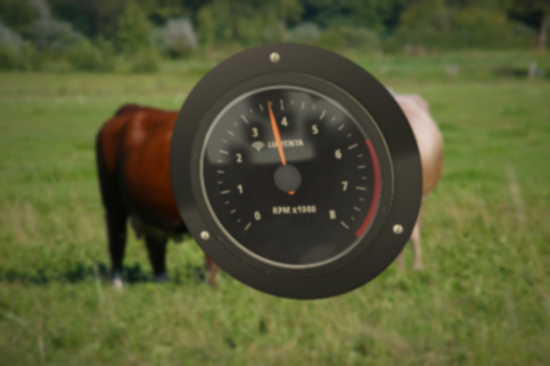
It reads rpm 3750
